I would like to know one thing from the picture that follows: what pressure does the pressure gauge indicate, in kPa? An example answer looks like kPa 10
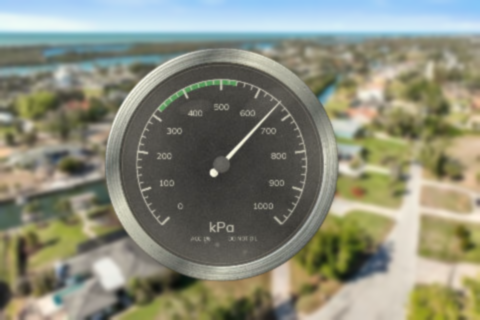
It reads kPa 660
